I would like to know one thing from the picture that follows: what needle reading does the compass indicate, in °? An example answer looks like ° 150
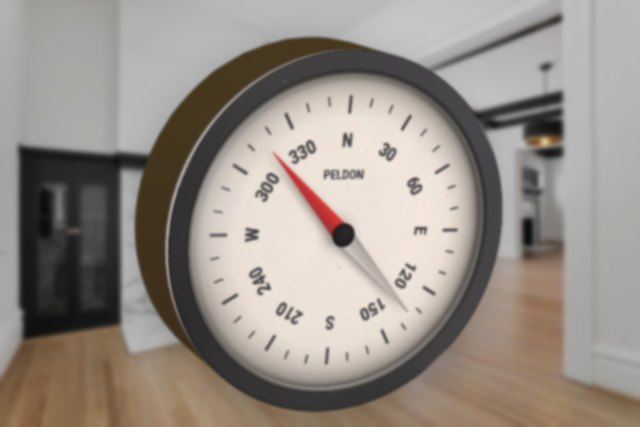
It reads ° 315
